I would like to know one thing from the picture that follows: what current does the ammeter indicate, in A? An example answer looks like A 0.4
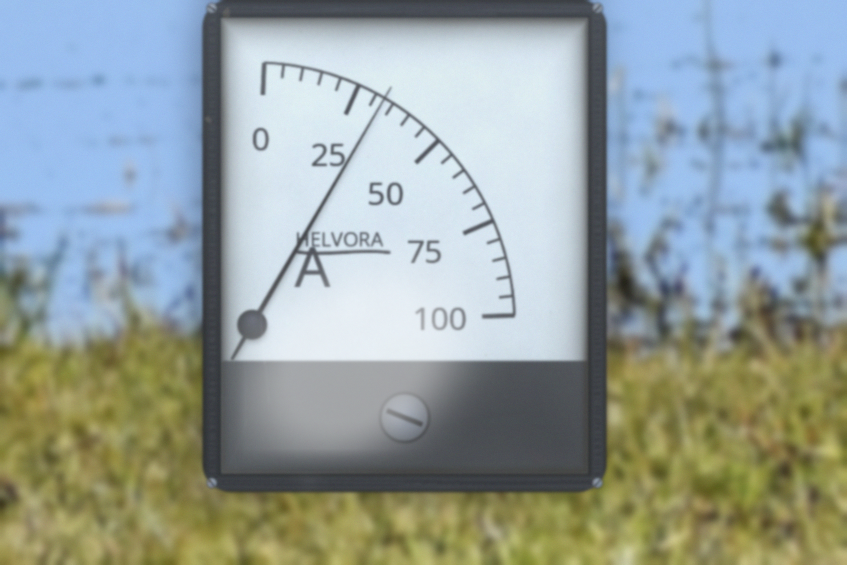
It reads A 32.5
